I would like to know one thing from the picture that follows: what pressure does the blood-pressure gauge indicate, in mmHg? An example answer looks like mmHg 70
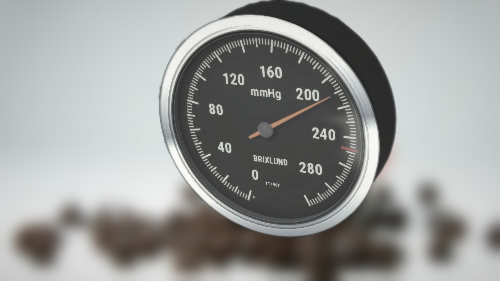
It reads mmHg 210
